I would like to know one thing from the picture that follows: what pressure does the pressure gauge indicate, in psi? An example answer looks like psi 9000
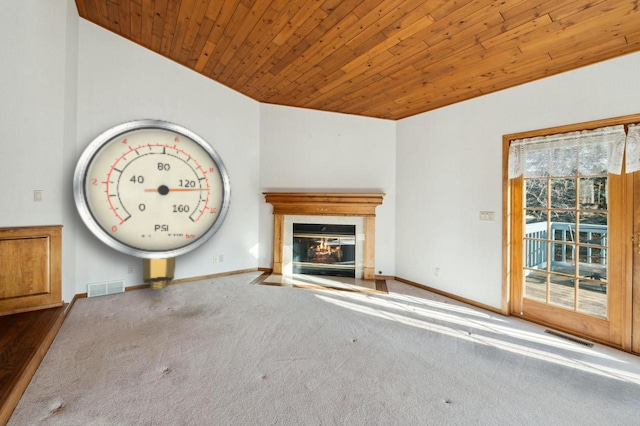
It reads psi 130
